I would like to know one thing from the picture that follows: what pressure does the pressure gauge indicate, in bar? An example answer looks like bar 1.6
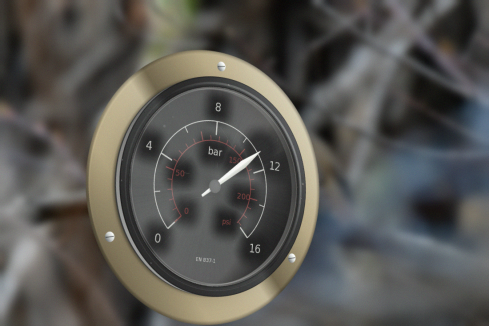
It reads bar 11
